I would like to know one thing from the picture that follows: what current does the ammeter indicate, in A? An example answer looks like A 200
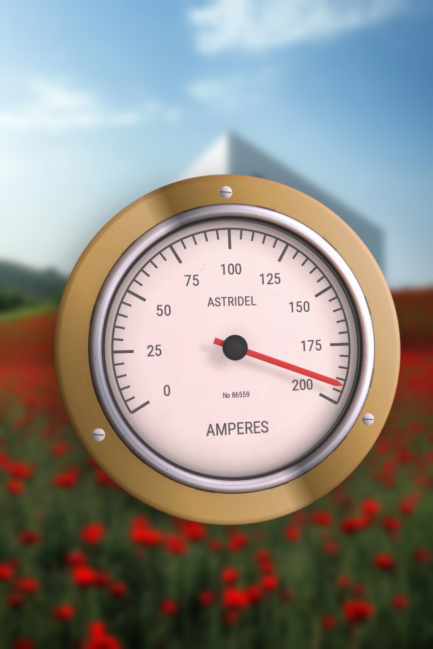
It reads A 192.5
